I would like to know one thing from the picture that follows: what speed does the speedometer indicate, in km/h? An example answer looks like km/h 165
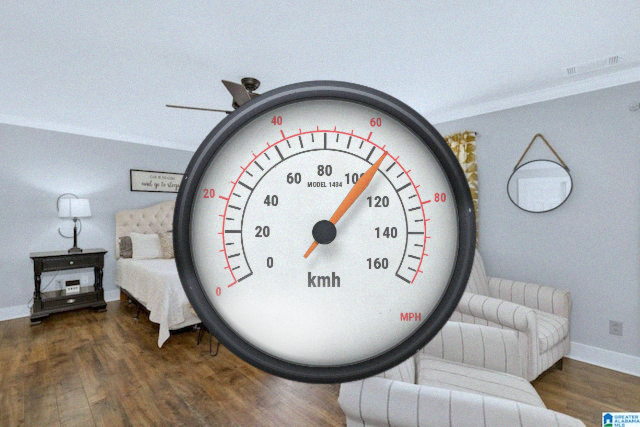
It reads km/h 105
